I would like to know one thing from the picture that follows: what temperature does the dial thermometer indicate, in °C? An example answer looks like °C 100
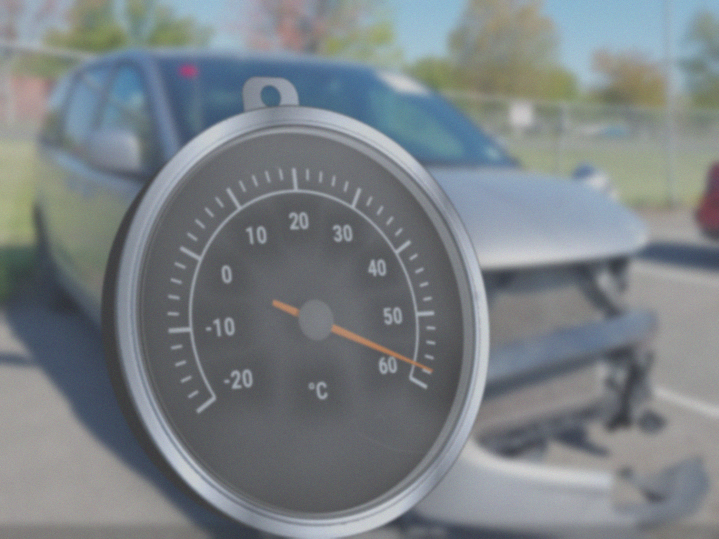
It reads °C 58
